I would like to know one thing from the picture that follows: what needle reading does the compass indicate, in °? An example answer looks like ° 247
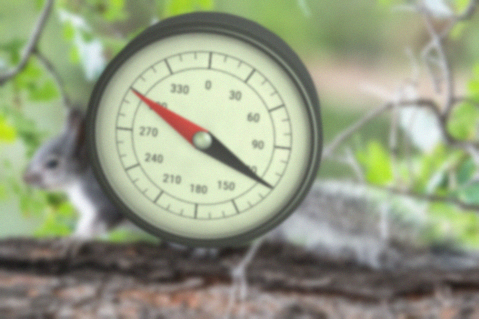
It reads ° 300
